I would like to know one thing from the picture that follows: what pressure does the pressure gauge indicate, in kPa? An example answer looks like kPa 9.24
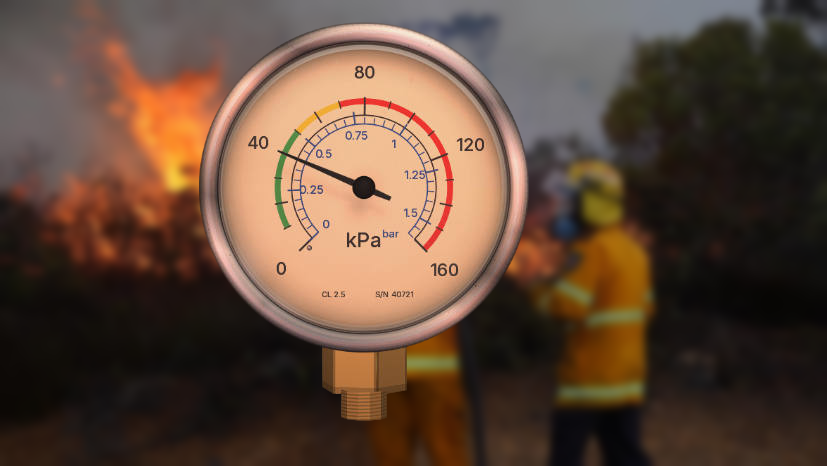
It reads kPa 40
